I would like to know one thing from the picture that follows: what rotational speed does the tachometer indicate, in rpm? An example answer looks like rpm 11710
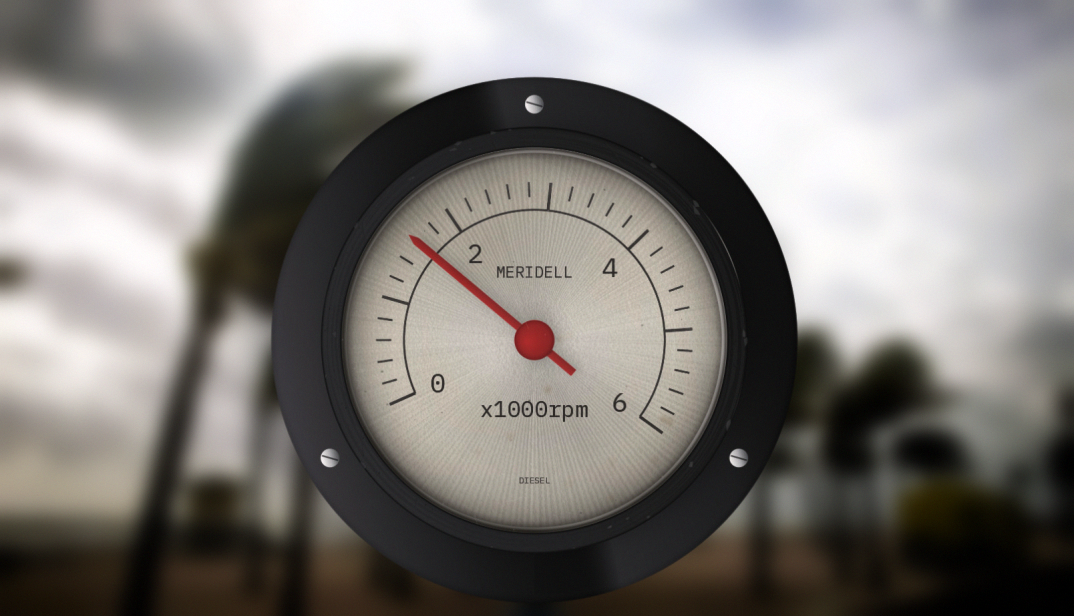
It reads rpm 1600
